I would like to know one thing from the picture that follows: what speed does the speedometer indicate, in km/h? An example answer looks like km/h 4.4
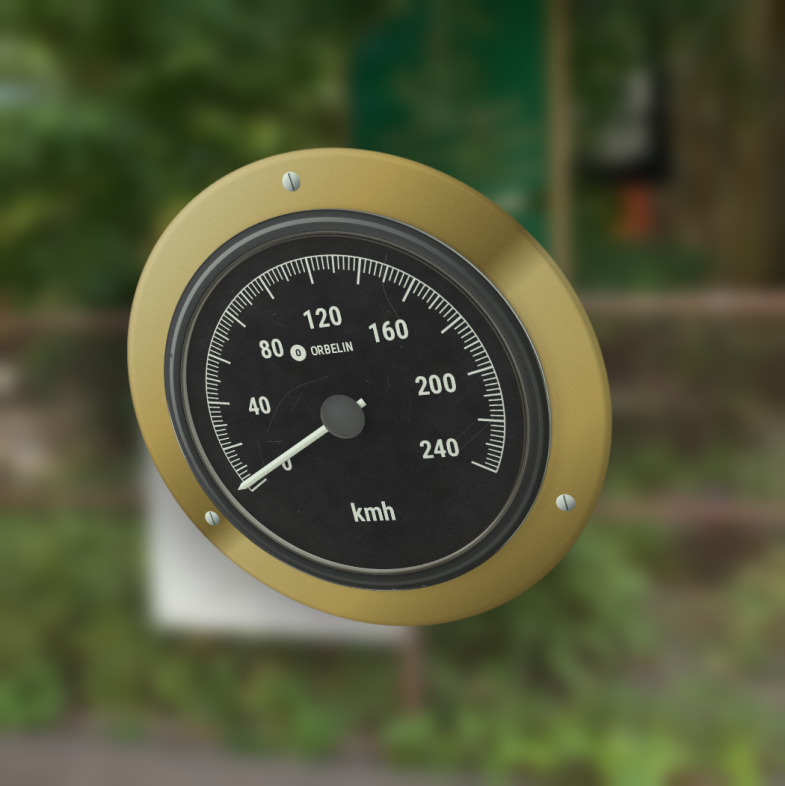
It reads km/h 4
